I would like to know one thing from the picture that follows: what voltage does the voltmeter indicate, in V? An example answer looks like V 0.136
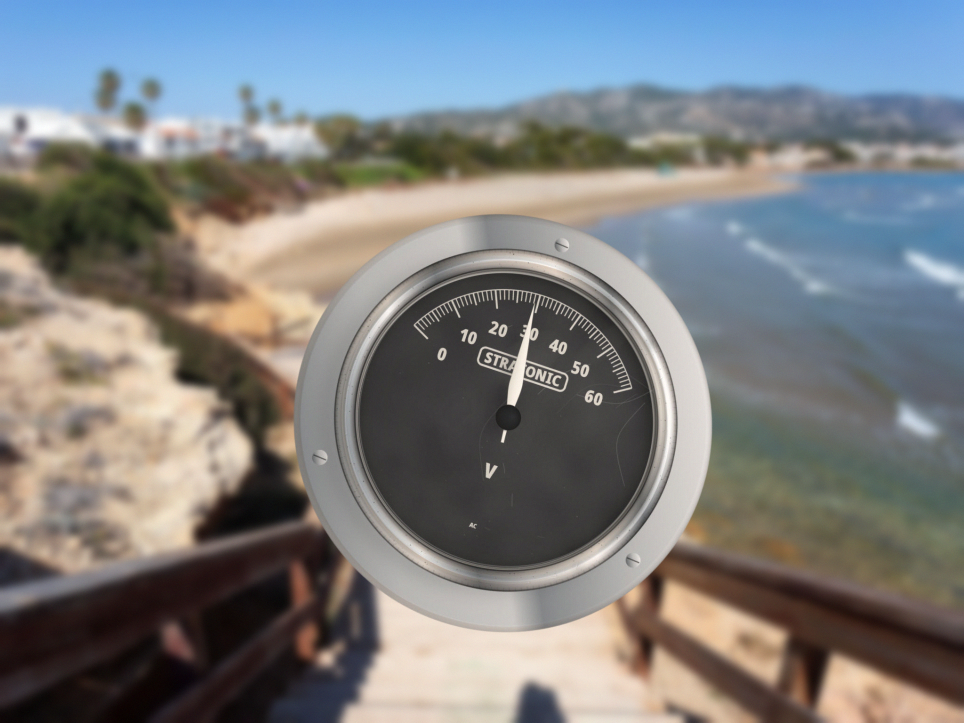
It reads V 29
